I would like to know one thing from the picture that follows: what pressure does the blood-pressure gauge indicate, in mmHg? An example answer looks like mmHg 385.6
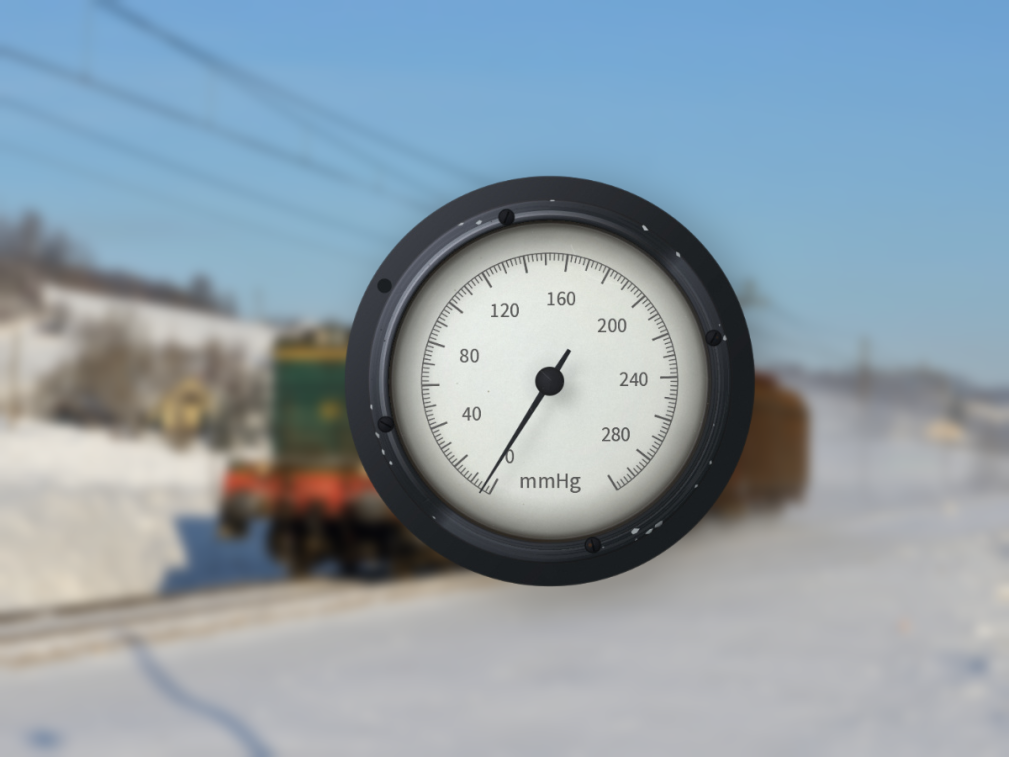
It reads mmHg 4
